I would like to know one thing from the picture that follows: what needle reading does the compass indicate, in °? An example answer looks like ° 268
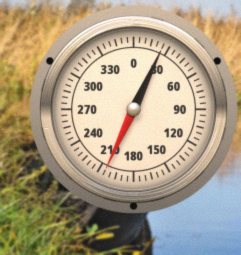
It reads ° 205
